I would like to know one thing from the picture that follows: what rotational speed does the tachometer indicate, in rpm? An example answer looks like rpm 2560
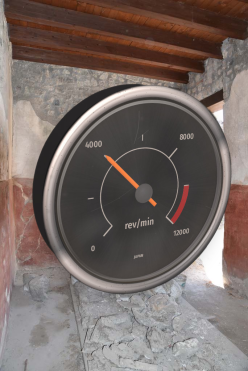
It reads rpm 4000
